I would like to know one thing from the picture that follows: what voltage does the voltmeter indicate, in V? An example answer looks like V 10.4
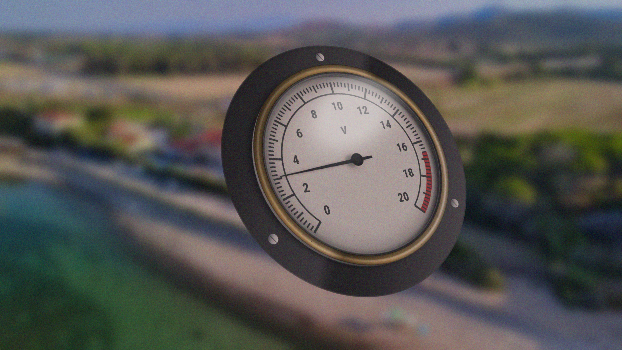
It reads V 3
